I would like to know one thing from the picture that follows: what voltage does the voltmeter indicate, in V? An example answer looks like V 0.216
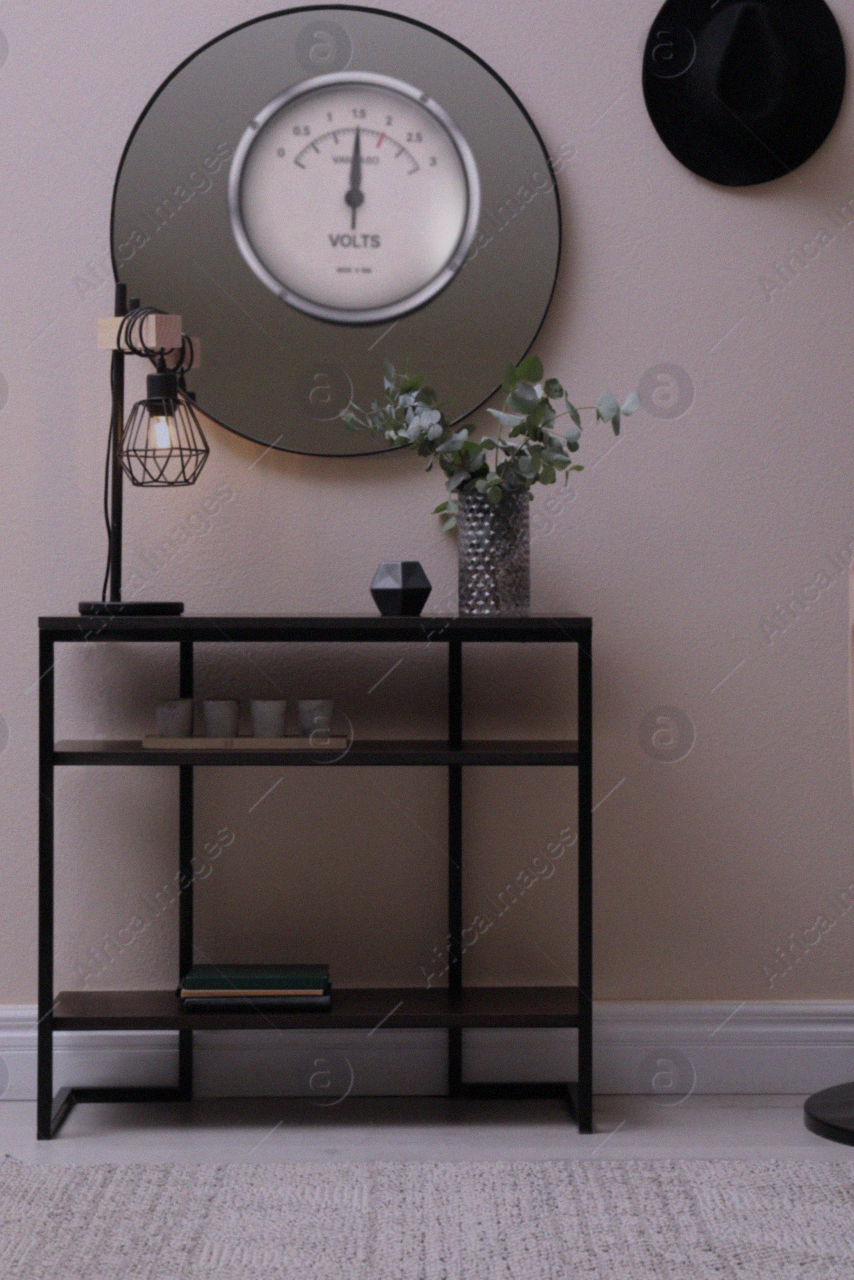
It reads V 1.5
